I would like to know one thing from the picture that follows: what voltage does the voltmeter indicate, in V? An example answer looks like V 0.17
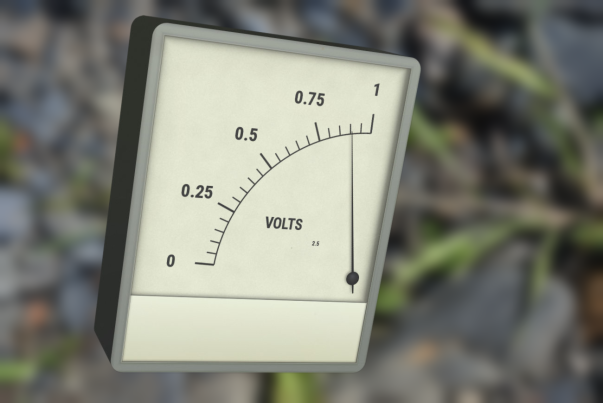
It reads V 0.9
